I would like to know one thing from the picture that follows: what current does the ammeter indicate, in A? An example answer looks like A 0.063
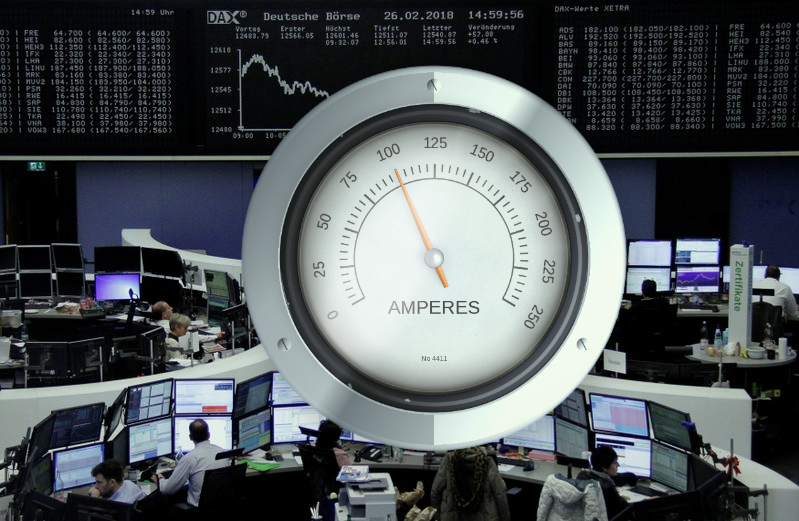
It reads A 100
